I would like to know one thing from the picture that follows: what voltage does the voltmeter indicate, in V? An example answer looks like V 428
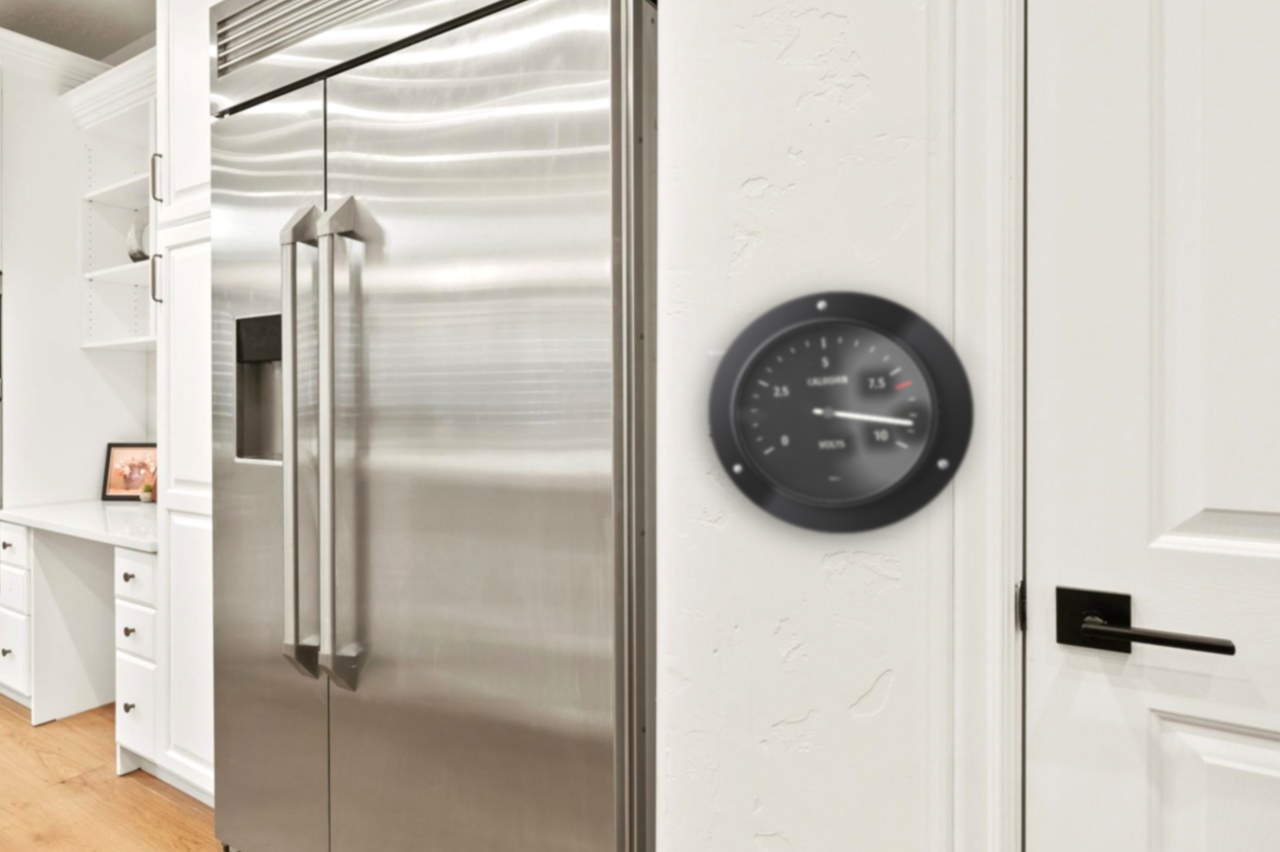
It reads V 9.25
